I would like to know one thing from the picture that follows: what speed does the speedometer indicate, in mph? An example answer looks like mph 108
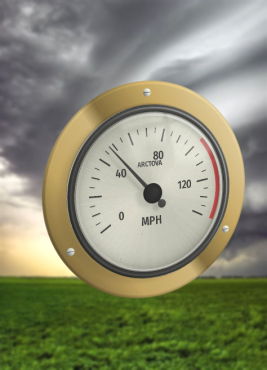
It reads mph 47.5
